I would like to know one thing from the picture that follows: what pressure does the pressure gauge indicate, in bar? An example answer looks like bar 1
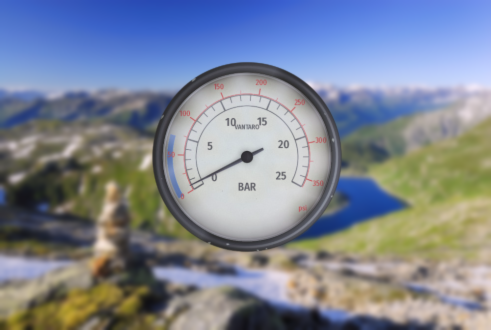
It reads bar 0.5
